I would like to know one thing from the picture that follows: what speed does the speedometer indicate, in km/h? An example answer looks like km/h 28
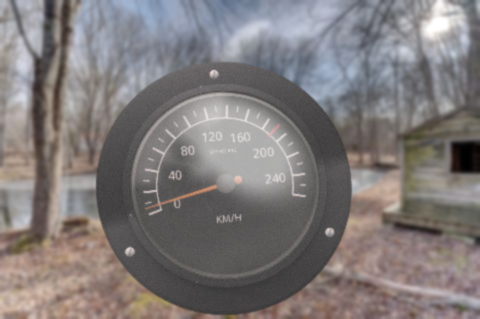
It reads km/h 5
